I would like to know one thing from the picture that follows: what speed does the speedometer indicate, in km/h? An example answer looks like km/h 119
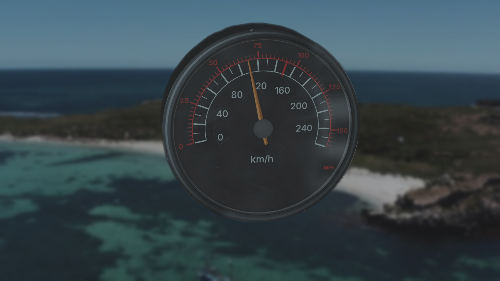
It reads km/h 110
